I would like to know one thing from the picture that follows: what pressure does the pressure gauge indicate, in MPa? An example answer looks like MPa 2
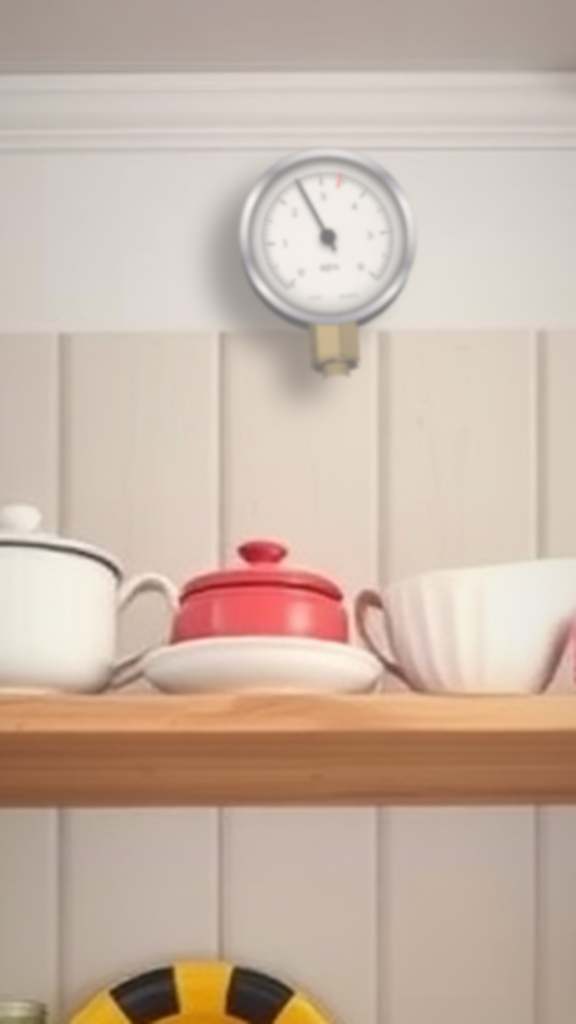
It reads MPa 2.5
